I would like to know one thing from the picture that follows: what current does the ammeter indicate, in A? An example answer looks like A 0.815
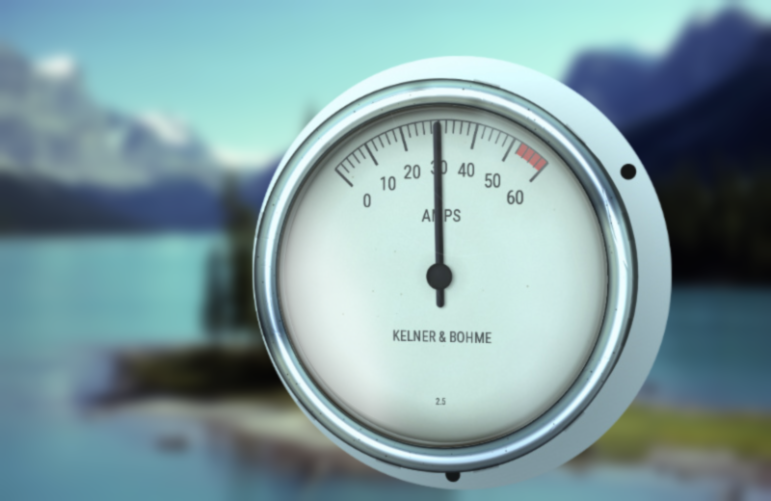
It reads A 30
